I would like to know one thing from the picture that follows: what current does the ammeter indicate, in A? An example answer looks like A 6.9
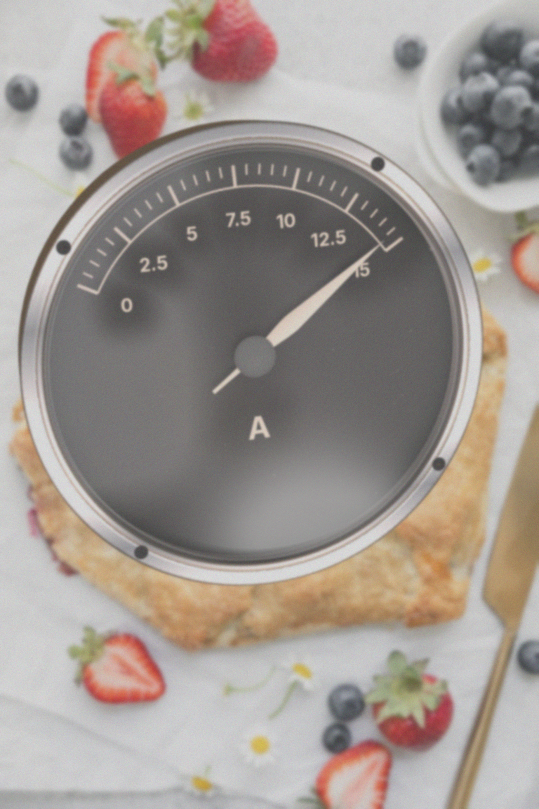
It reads A 14.5
